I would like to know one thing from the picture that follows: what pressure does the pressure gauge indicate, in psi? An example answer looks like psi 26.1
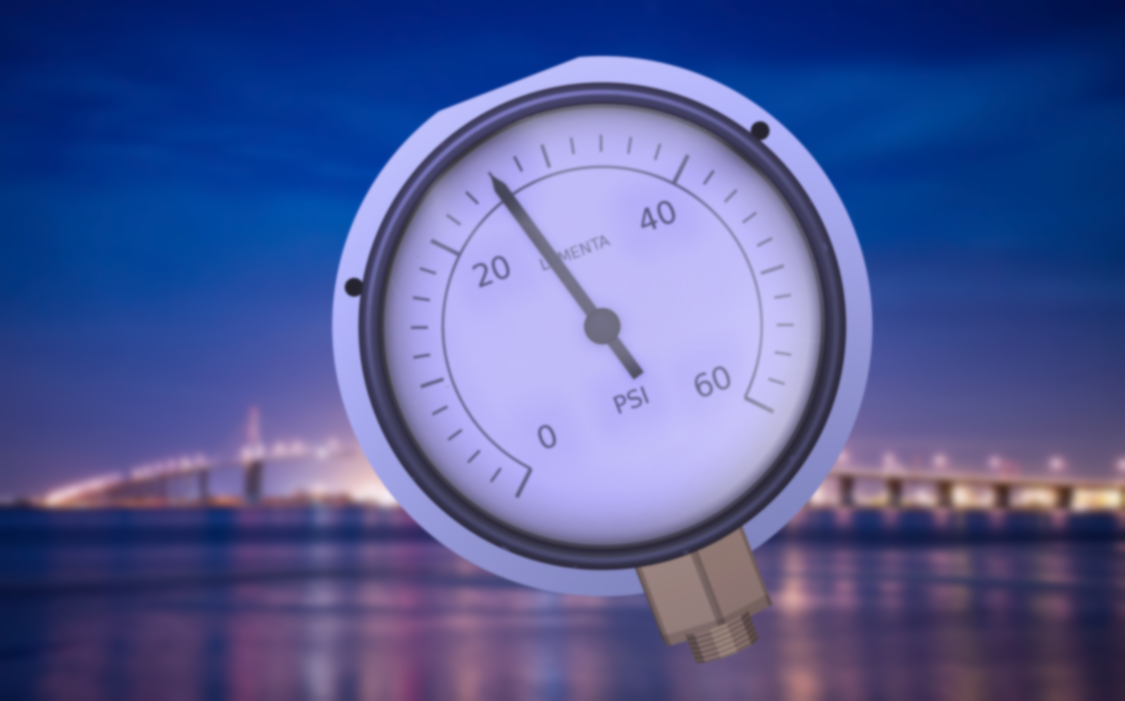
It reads psi 26
